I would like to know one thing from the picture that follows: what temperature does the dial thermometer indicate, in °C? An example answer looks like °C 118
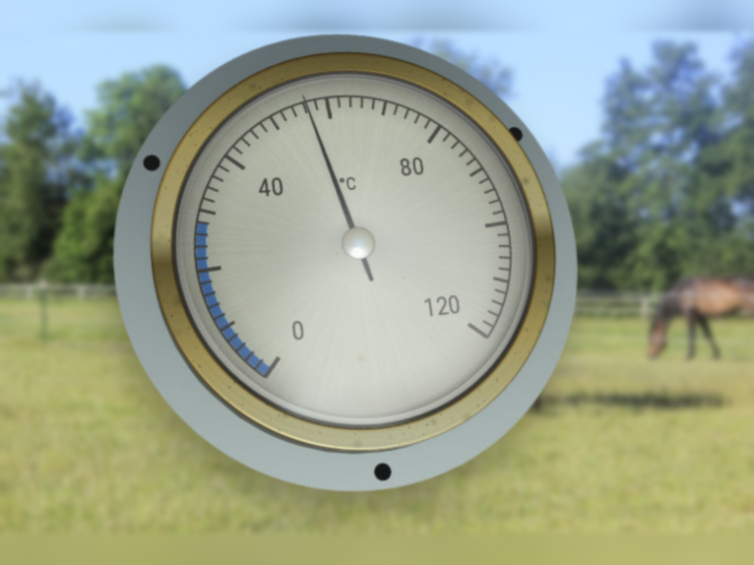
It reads °C 56
